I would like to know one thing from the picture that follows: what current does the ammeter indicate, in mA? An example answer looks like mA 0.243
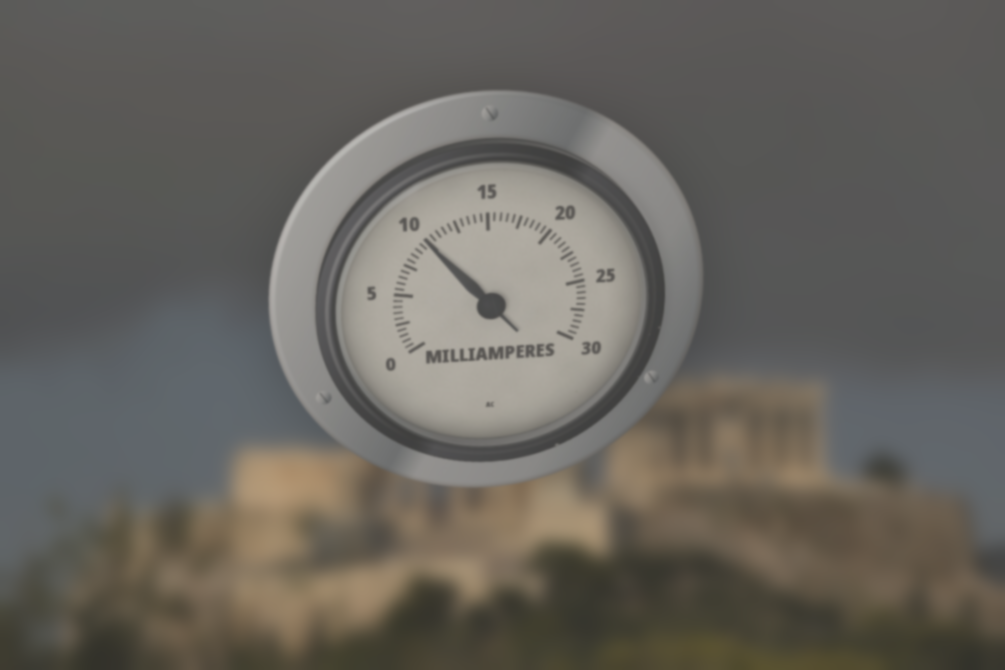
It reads mA 10
